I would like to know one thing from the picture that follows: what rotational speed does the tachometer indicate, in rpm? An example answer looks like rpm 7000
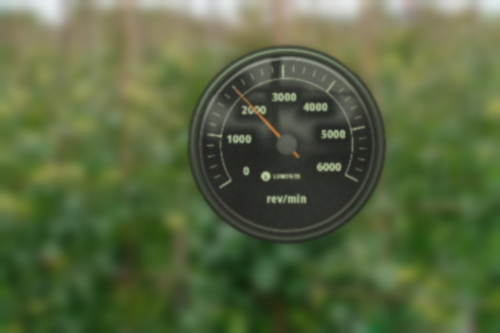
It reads rpm 2000
